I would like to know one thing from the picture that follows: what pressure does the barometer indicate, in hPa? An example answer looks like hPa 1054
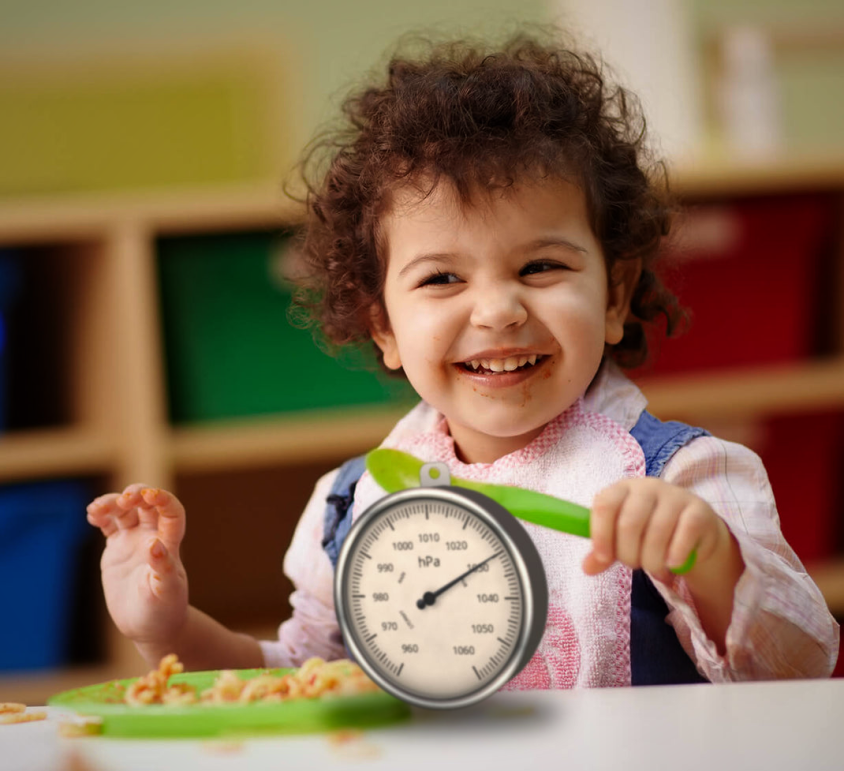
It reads hPa 1030
